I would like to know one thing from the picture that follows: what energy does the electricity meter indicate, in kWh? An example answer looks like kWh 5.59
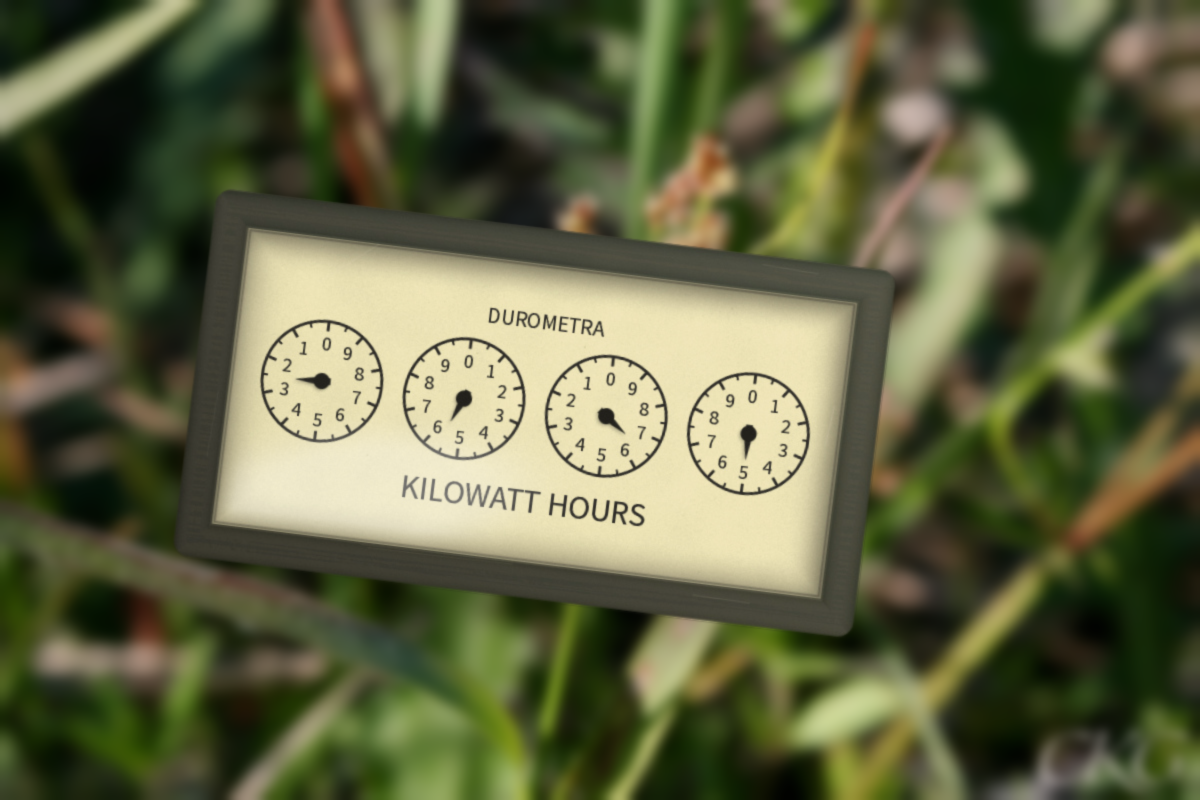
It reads kWh 2565
